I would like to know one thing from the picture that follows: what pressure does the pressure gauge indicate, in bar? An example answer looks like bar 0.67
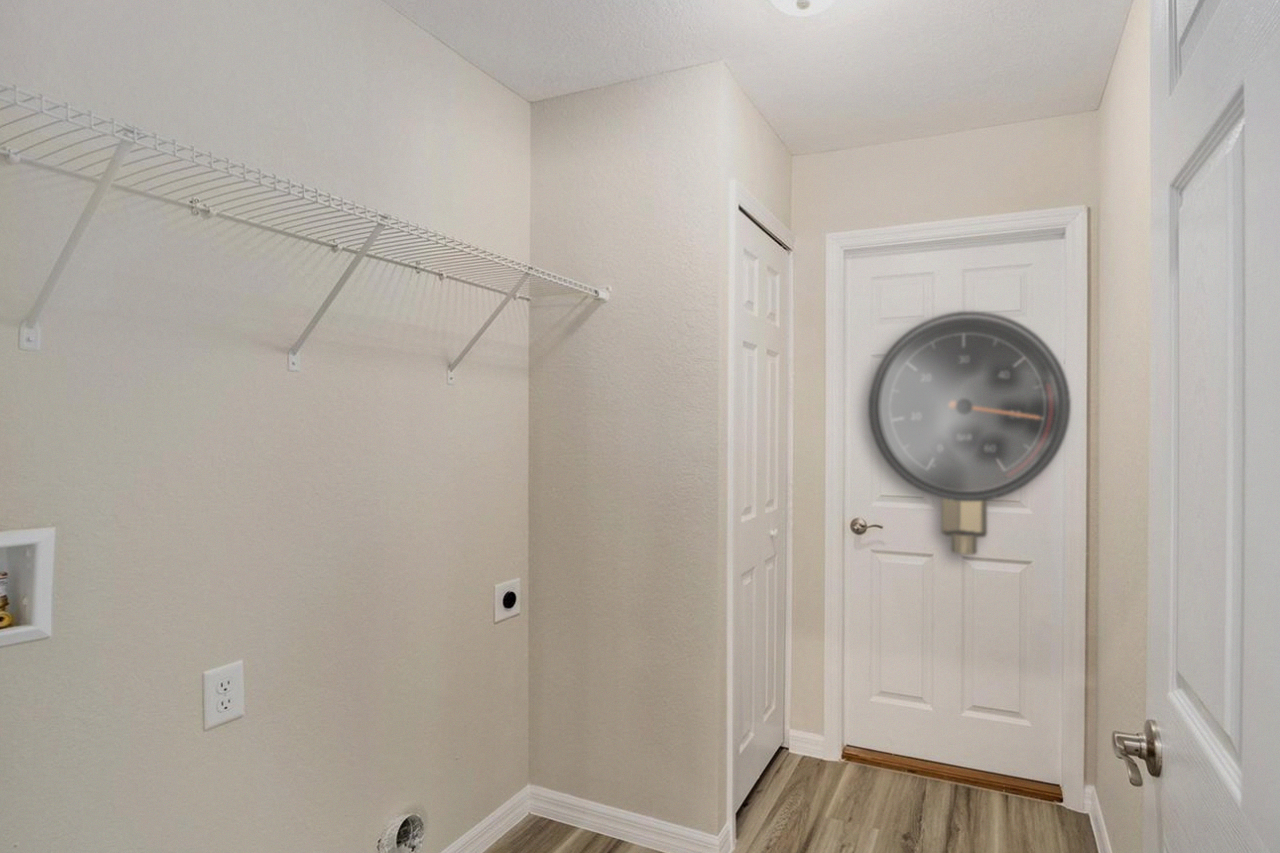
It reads bar 50
